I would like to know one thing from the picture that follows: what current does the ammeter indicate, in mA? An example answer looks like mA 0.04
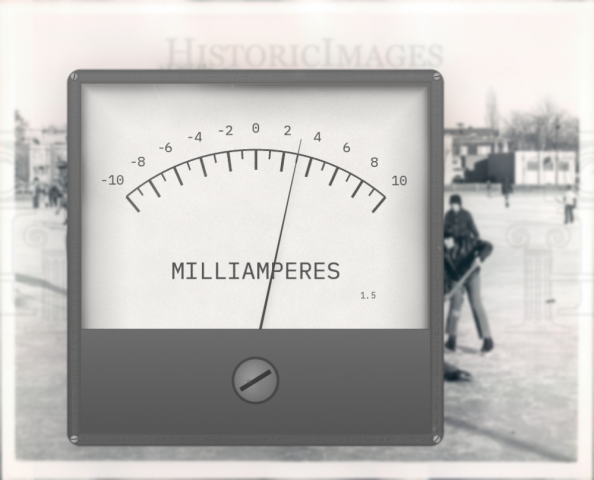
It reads mA 3
